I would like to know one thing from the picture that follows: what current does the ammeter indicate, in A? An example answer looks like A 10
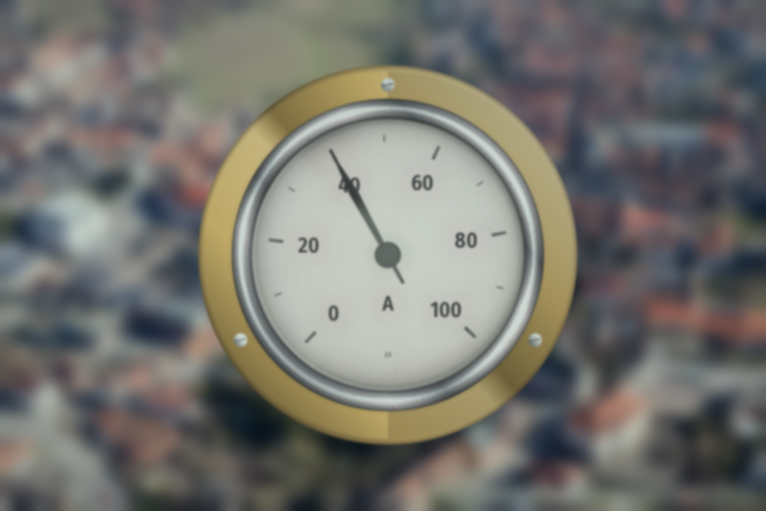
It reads A 40
